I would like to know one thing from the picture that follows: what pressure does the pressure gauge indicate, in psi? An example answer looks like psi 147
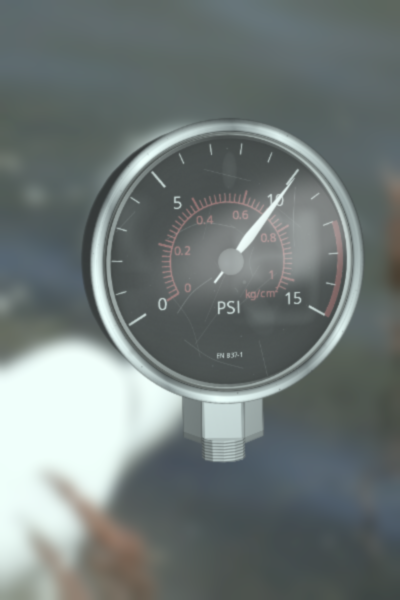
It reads psi 10
